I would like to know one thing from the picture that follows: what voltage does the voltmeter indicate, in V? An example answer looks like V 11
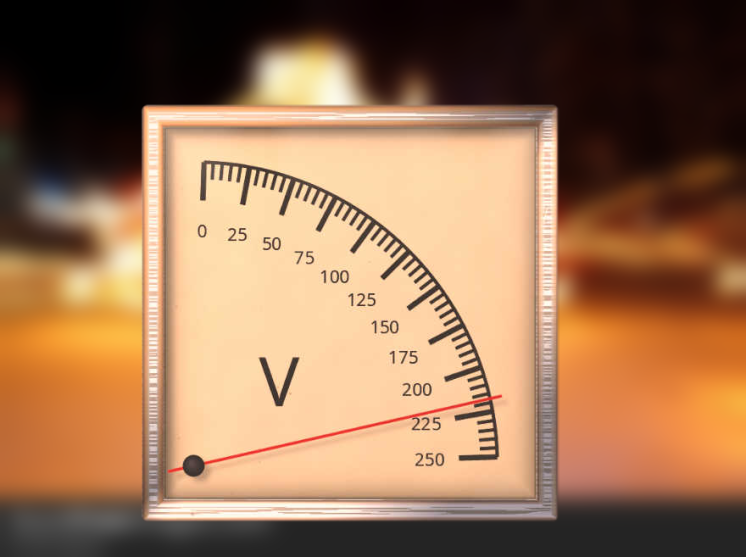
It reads V 217.5
